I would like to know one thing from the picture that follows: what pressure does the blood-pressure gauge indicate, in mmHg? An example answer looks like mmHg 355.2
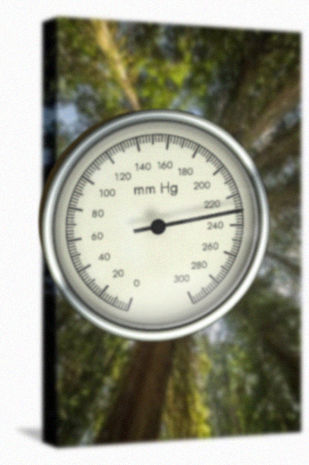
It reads mmHg 230
